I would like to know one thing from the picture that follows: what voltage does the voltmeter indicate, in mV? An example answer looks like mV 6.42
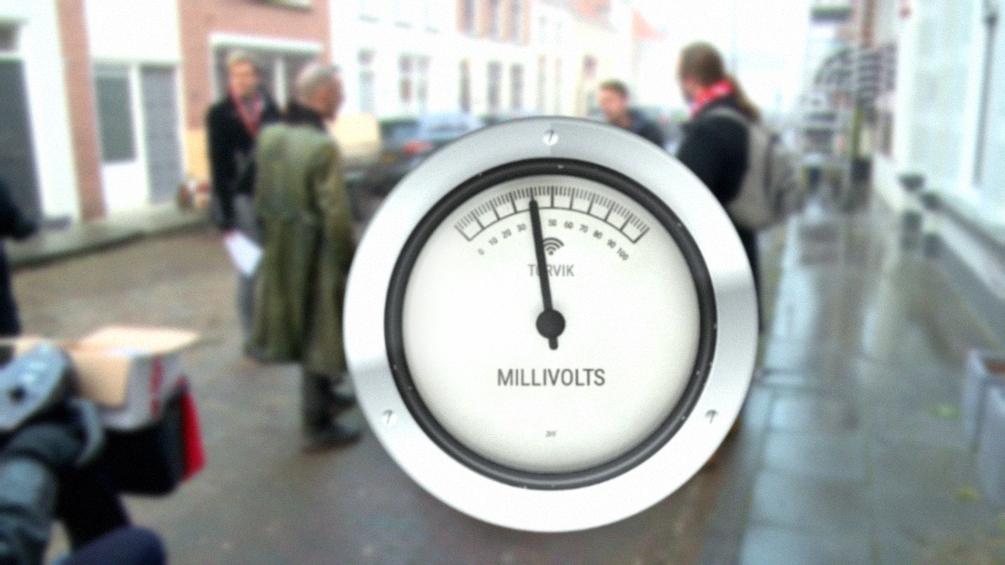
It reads mV 40
